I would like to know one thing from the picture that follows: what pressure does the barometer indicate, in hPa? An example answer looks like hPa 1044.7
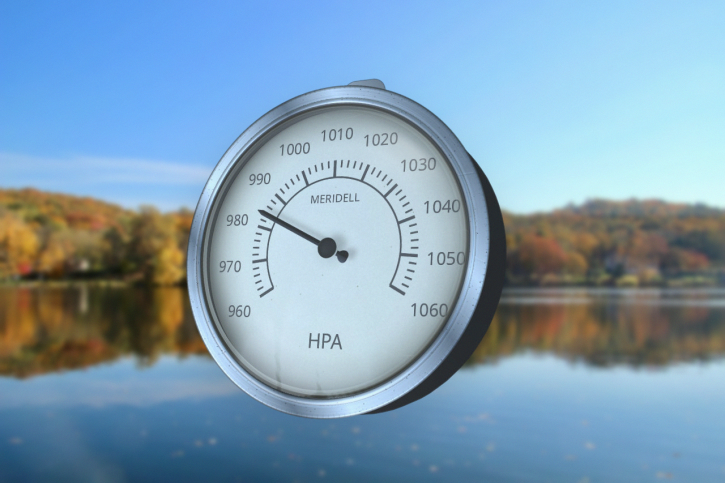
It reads hPa 984
